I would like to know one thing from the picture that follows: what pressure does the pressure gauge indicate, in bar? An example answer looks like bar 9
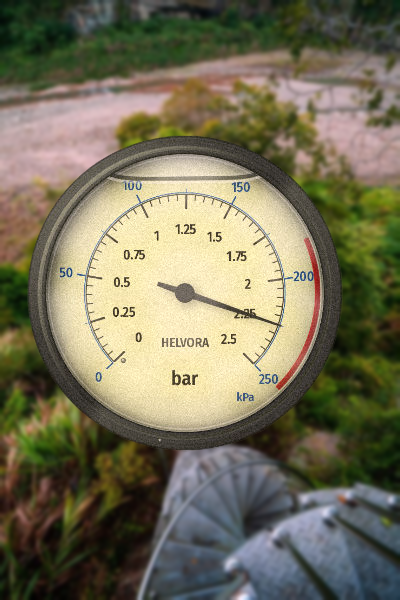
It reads bar 2.25
